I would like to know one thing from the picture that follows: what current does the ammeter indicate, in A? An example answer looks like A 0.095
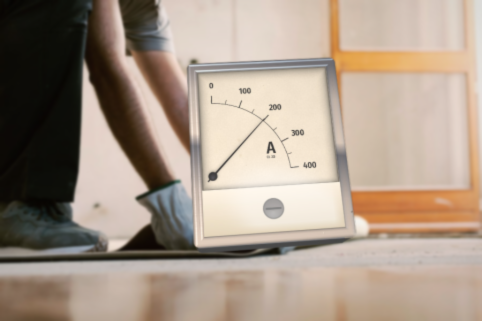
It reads A 200
